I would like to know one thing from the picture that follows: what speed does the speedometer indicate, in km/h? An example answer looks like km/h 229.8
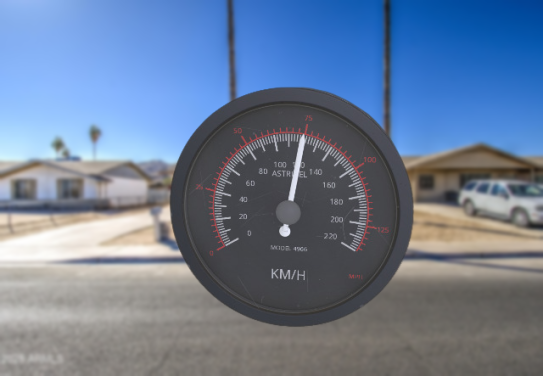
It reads km/h 120
